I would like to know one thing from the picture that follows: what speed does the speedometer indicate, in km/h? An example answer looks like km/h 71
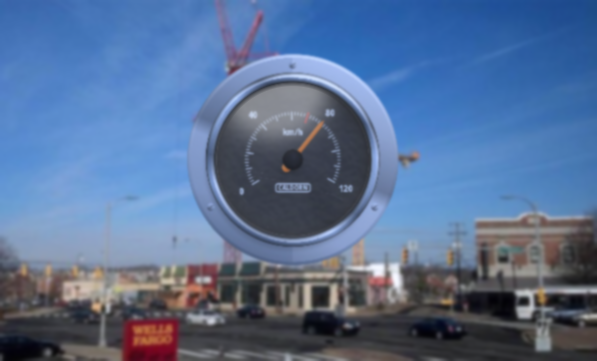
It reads km/h 80
